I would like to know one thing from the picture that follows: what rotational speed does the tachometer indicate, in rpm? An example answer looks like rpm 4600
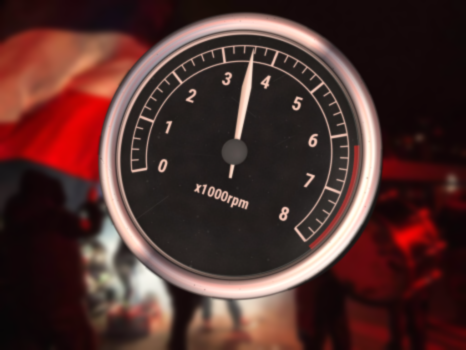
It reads rpm 3600
